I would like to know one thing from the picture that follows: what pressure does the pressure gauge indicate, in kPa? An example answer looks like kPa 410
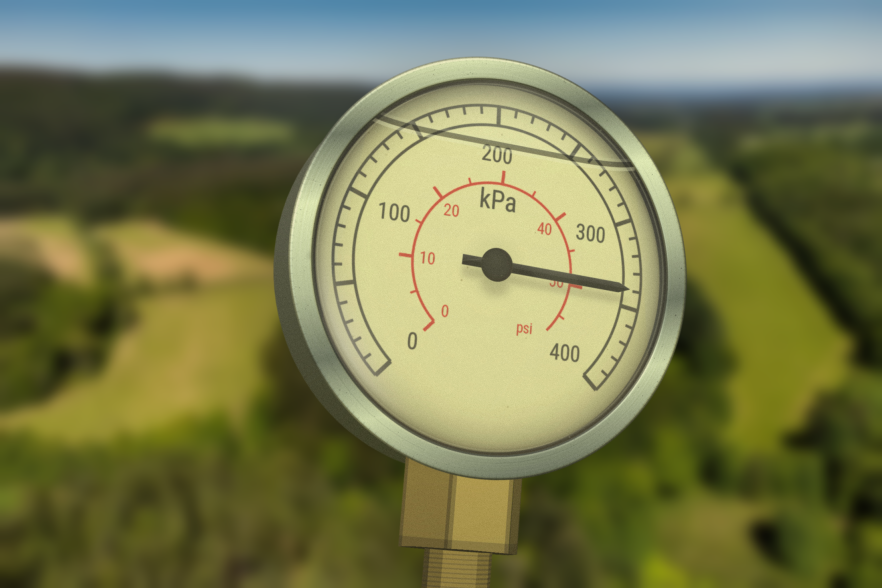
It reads kPa 340
